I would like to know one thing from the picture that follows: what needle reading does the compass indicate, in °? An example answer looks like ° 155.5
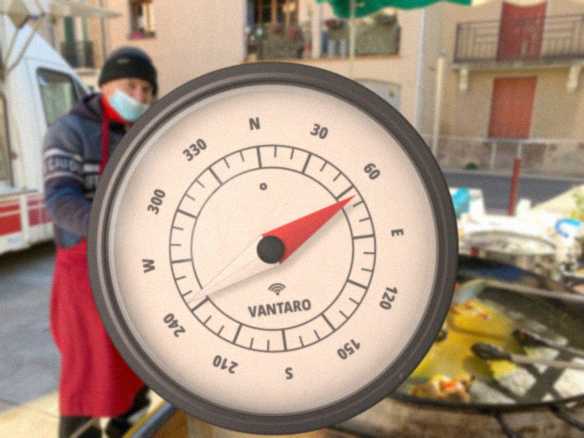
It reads ° 65
